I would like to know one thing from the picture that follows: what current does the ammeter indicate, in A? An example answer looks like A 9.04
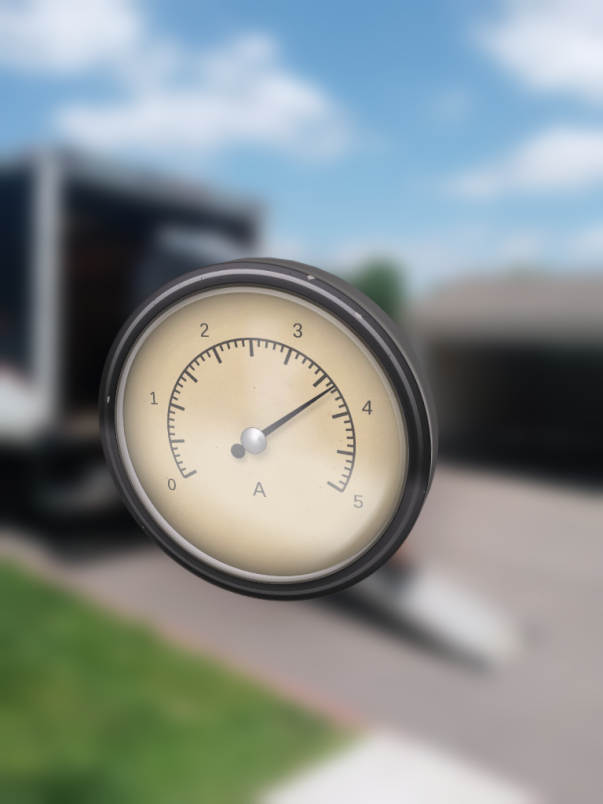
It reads A 3.65
